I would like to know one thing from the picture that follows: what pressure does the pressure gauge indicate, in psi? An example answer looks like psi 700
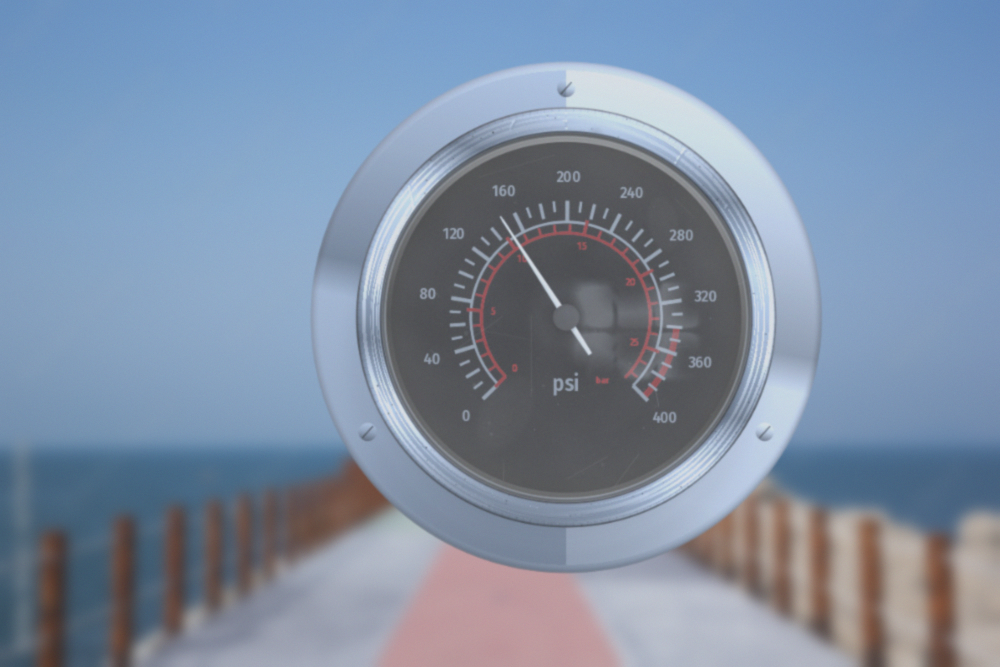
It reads psi 150
